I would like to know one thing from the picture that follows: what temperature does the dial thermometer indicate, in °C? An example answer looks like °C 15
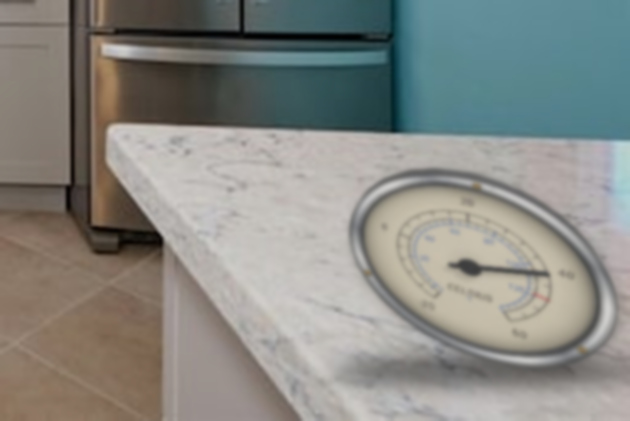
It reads °C 40
